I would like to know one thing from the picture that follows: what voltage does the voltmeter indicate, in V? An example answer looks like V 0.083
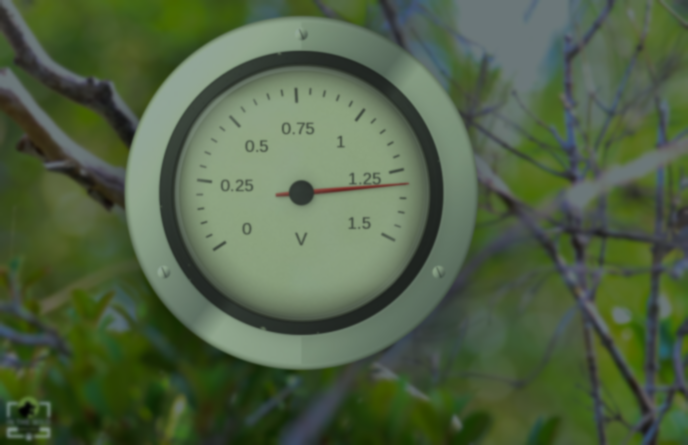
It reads V 1.3
